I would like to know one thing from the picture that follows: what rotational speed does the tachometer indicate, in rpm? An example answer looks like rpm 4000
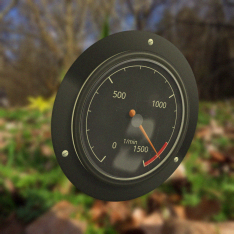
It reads rpm 1400
